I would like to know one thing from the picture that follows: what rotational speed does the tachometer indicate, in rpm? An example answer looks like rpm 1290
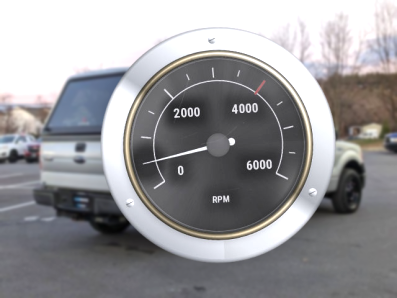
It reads rpm 500
